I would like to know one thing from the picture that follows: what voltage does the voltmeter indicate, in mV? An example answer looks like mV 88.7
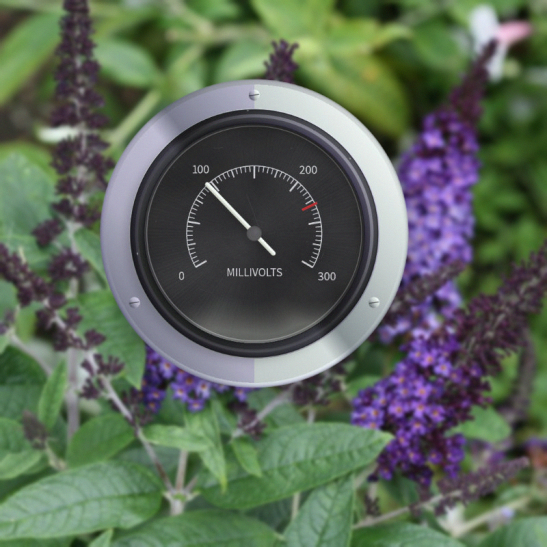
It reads mV 95
